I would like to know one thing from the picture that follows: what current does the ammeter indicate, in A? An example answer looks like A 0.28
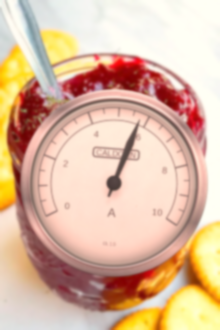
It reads A 5.75
